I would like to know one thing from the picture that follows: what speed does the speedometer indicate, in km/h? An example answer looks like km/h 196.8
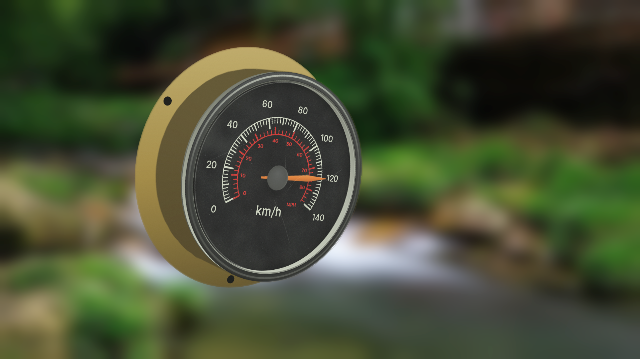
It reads km/h 120
